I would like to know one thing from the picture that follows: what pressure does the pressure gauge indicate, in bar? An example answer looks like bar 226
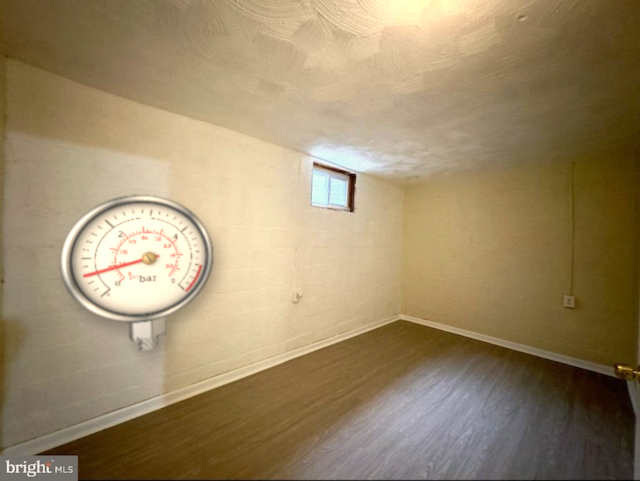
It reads bar 0.6
